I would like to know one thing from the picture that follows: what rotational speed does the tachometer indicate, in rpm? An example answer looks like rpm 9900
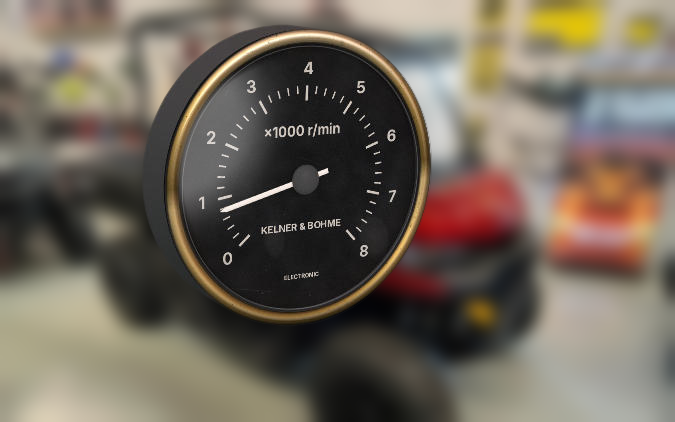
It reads rpm 800
